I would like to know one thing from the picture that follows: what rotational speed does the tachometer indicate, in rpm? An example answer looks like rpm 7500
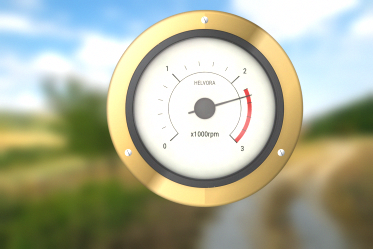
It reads rpm 2300
